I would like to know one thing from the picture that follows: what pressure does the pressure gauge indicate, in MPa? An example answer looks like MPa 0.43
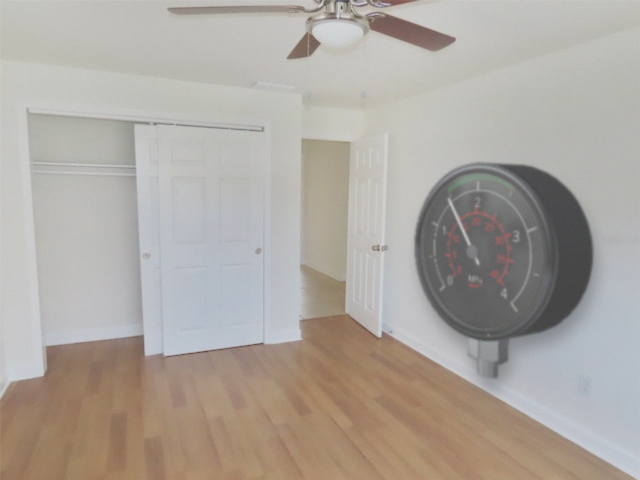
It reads MPa 1.5
